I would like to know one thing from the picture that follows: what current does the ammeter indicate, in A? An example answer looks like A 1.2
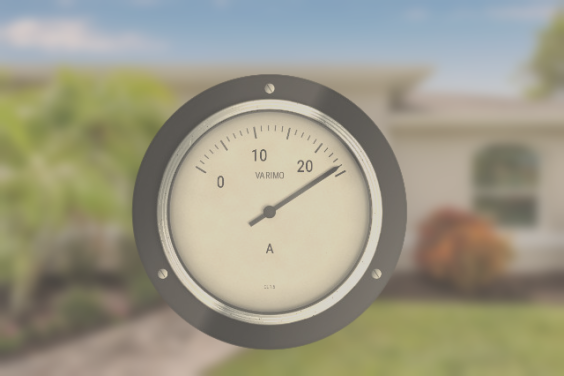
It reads A 24
